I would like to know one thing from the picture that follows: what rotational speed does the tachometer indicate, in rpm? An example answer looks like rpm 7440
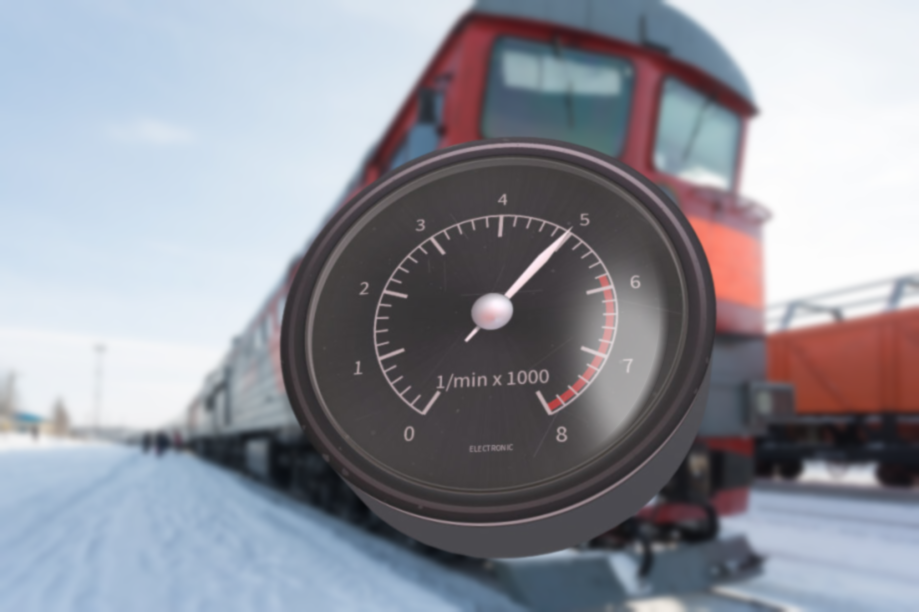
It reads rpm 5000
